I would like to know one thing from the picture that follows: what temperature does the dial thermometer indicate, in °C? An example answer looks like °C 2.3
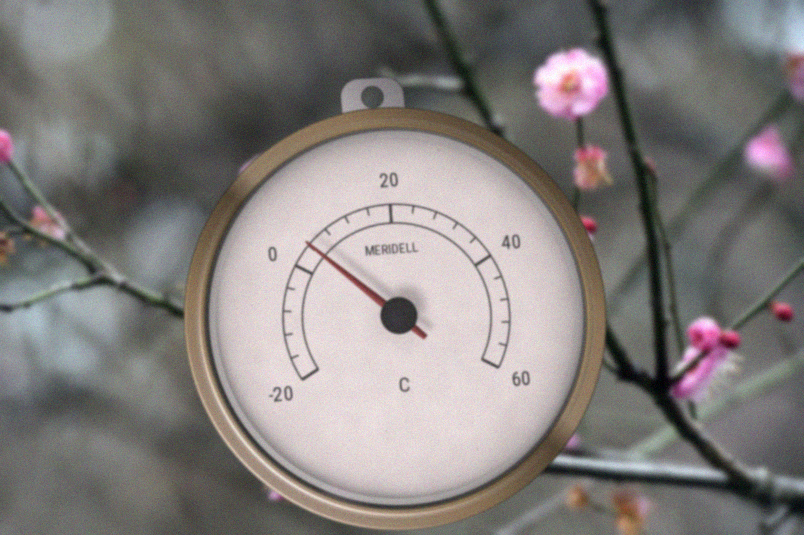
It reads °C 4
